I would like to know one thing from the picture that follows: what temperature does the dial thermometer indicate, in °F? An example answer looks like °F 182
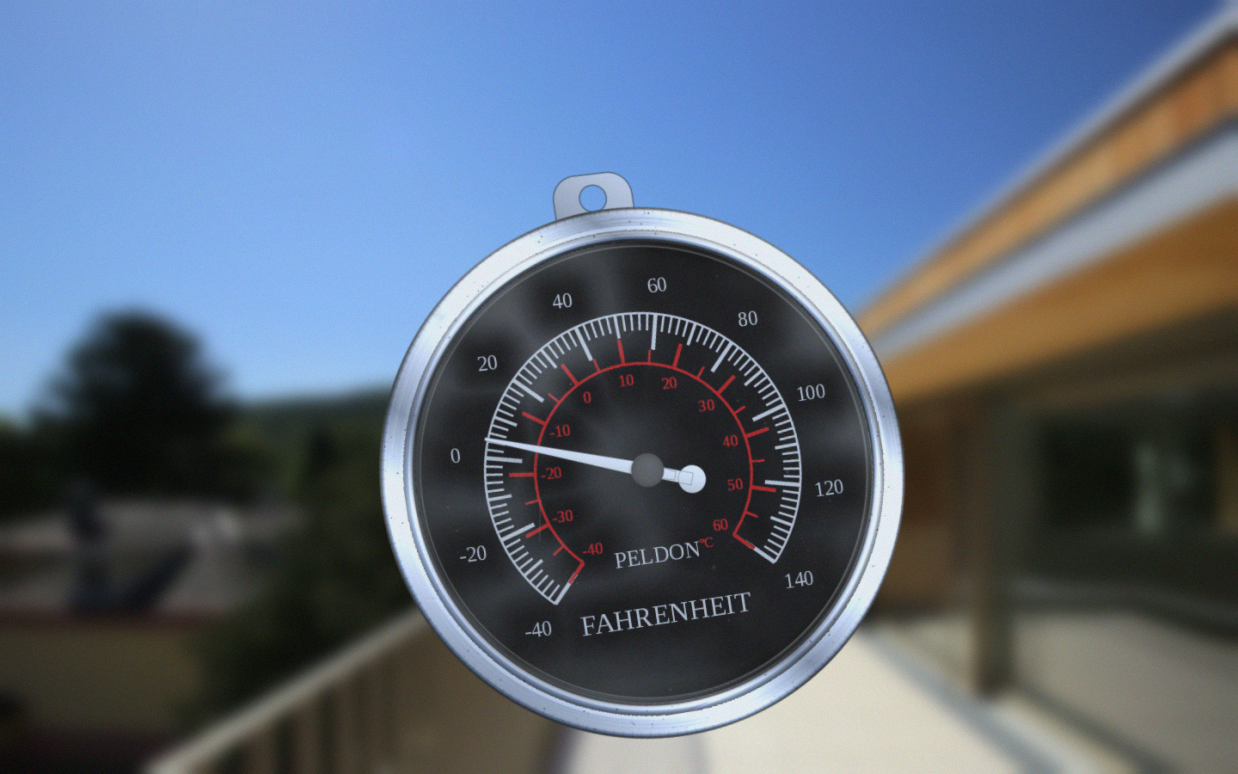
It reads °F 4
